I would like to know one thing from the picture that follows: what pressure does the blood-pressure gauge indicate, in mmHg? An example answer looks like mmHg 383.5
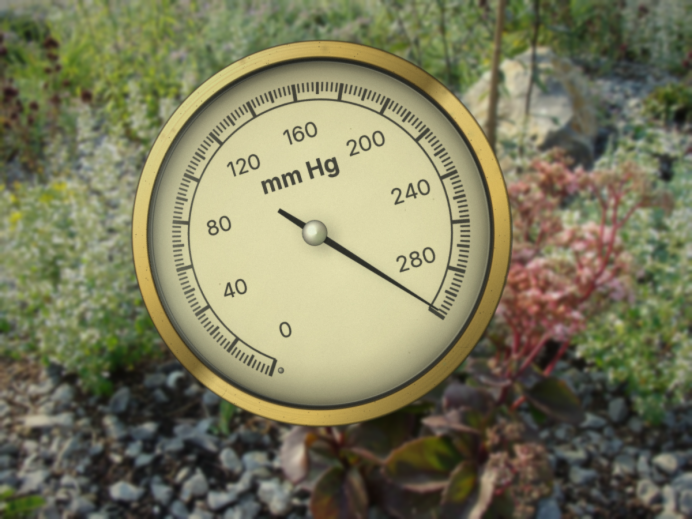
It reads mmHg 298
